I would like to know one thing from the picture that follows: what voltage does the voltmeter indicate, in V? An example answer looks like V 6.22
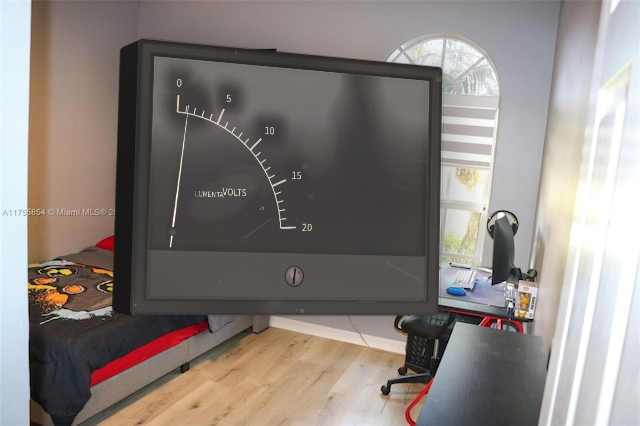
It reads V 1
